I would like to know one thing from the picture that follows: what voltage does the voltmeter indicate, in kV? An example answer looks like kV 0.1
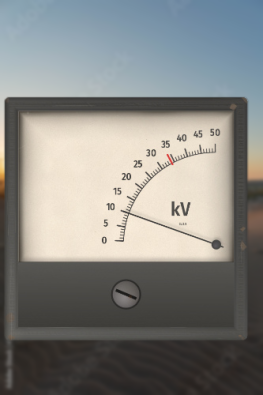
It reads kV 10
